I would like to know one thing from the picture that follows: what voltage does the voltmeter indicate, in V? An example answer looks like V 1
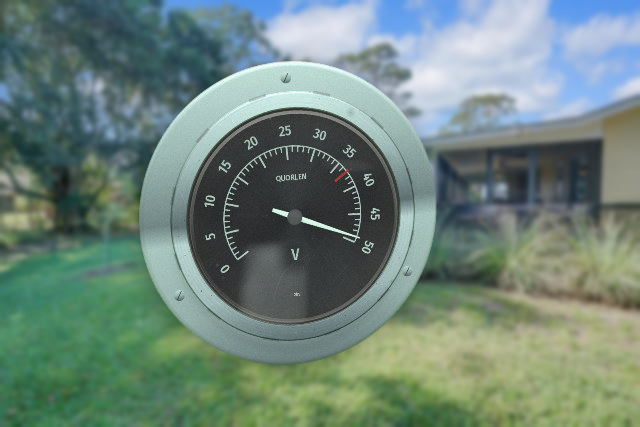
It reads V 49
